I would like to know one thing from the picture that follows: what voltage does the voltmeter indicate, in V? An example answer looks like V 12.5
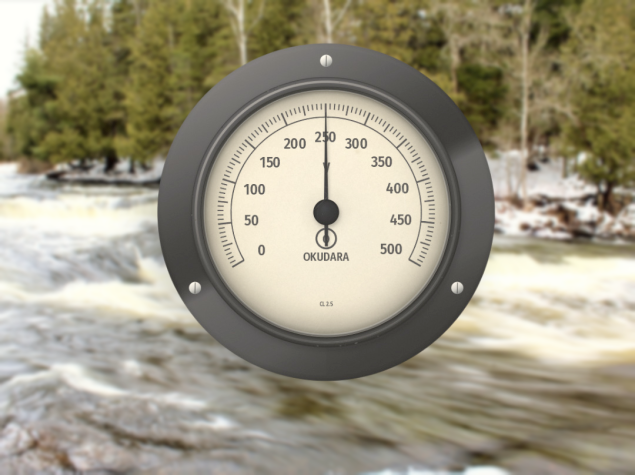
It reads V 250
